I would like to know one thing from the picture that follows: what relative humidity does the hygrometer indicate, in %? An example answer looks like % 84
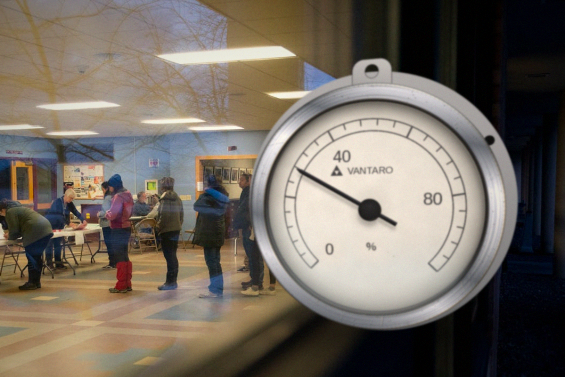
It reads % 28
